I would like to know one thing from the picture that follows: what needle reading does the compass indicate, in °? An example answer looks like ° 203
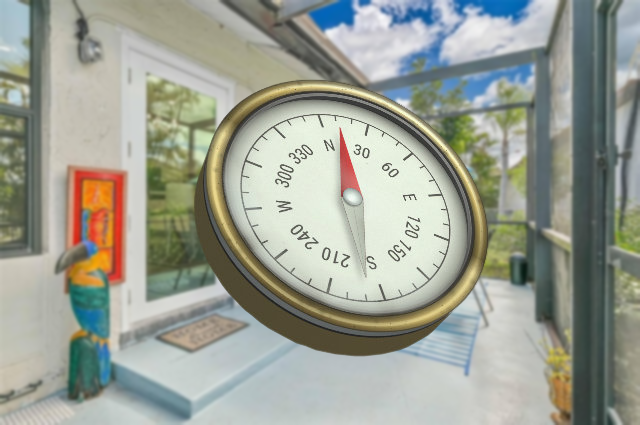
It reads ° 10
